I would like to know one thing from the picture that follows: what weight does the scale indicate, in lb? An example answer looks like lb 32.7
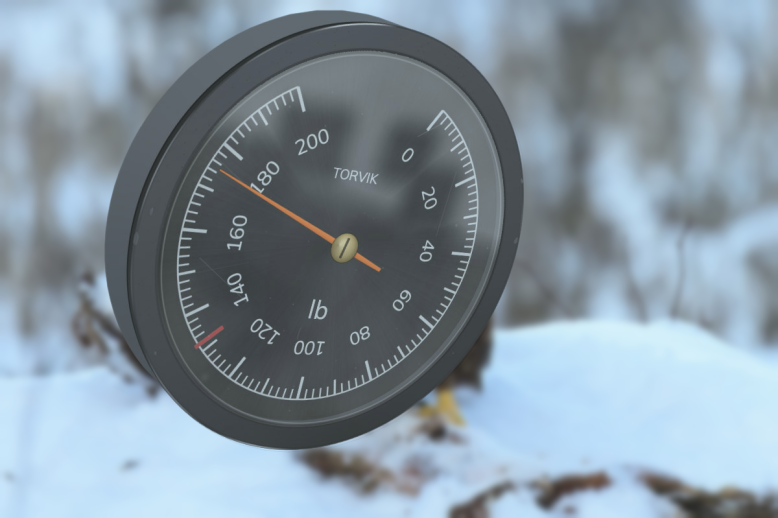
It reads lb 175
